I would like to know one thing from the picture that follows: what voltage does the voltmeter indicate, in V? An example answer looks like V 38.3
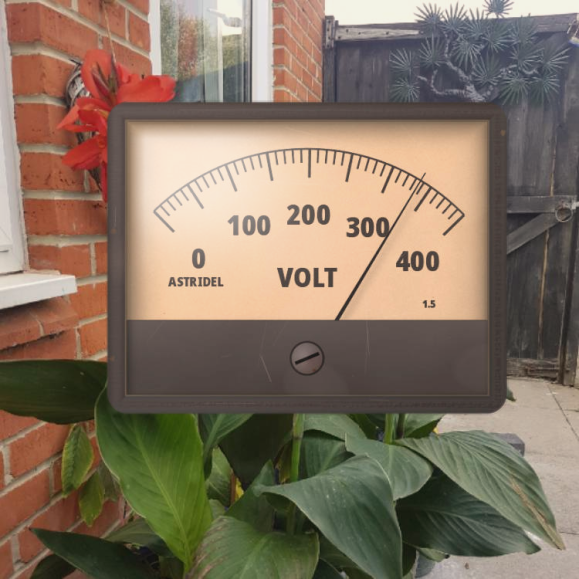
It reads V 335
